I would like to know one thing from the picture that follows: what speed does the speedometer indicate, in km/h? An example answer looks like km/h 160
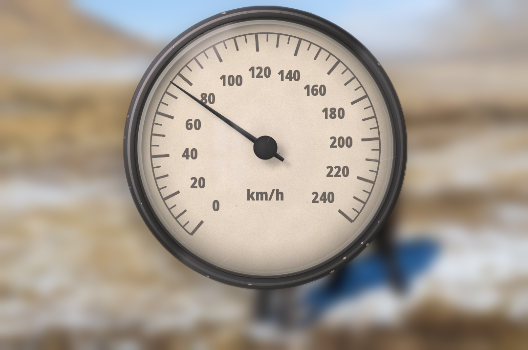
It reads km/h 75
